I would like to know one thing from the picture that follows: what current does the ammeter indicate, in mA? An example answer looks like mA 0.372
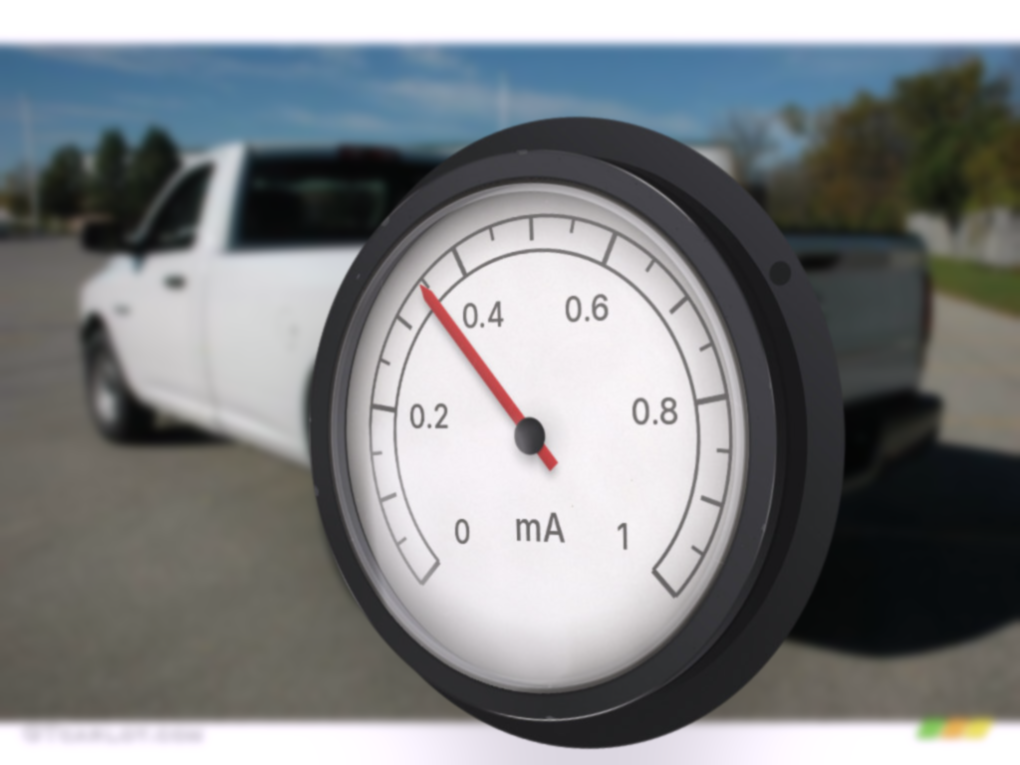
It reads mA 0.35
